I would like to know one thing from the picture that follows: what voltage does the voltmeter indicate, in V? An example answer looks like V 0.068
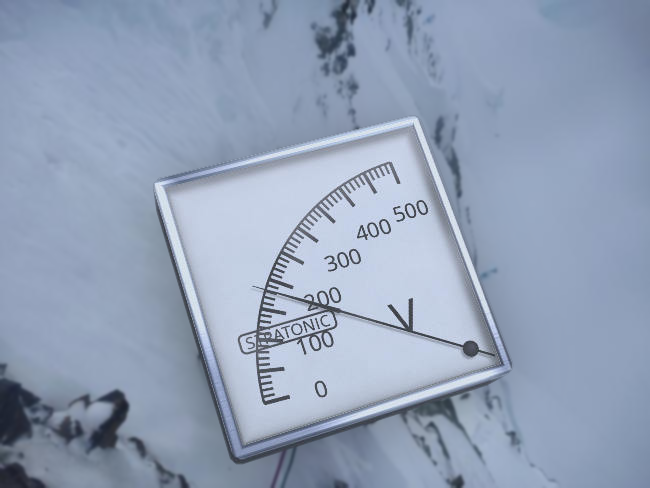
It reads V 180
